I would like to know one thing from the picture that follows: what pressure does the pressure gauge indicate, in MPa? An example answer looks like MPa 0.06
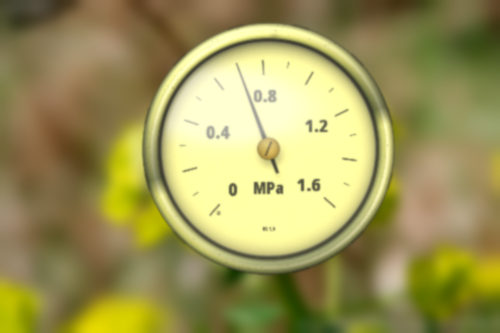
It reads MPa 0.7
